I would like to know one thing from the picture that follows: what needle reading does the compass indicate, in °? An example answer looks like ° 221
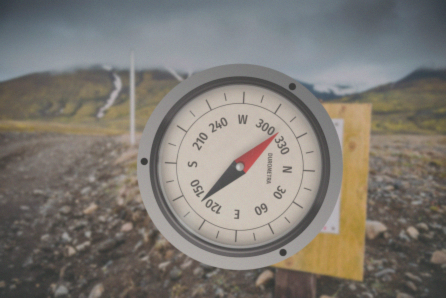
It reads ° 315
